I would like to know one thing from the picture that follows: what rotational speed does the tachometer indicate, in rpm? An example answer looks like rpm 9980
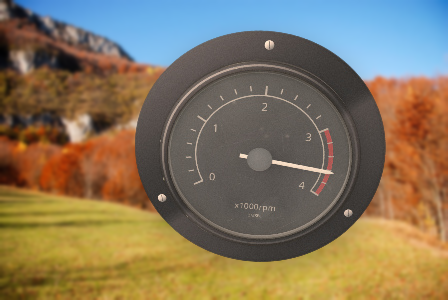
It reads rpm 3600
